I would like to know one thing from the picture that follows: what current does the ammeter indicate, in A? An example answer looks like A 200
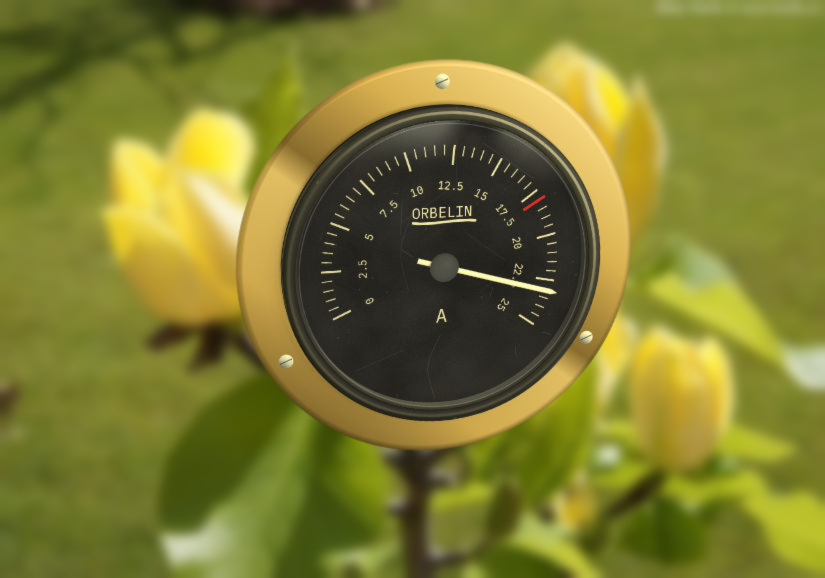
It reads A 23
